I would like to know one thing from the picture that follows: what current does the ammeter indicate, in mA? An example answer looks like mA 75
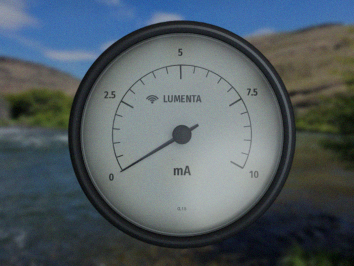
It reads mA 0
